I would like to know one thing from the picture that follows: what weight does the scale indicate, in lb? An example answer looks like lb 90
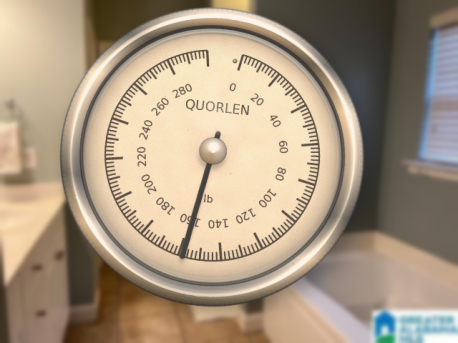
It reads lb 158
